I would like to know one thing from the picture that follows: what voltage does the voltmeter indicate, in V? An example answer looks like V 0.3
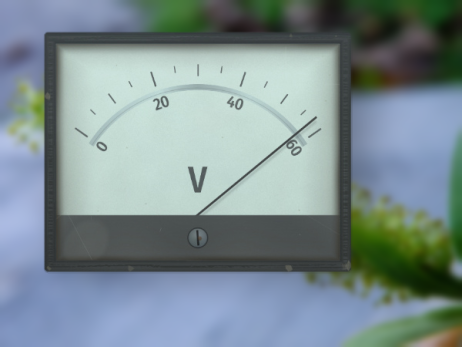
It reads V 57.5
